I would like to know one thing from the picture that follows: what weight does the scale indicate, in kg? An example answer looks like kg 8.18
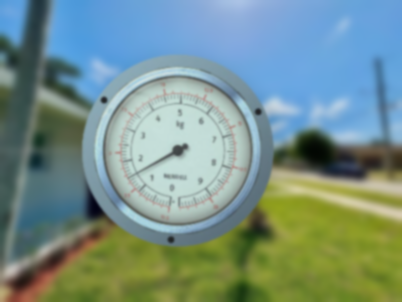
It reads kg 1.5
